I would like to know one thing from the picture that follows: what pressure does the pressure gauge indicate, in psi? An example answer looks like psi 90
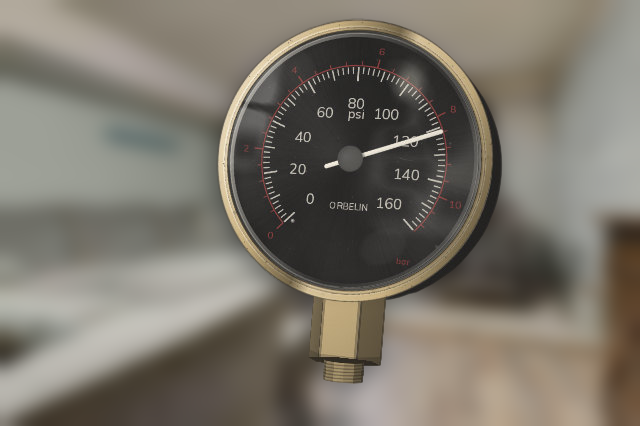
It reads psi 122
